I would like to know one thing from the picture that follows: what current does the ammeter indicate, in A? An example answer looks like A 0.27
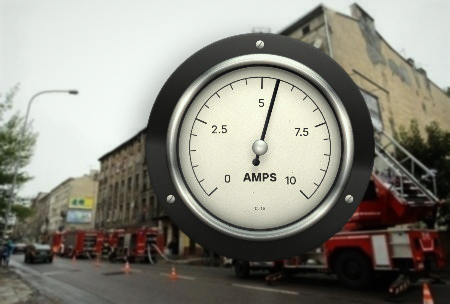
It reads A 5.5
